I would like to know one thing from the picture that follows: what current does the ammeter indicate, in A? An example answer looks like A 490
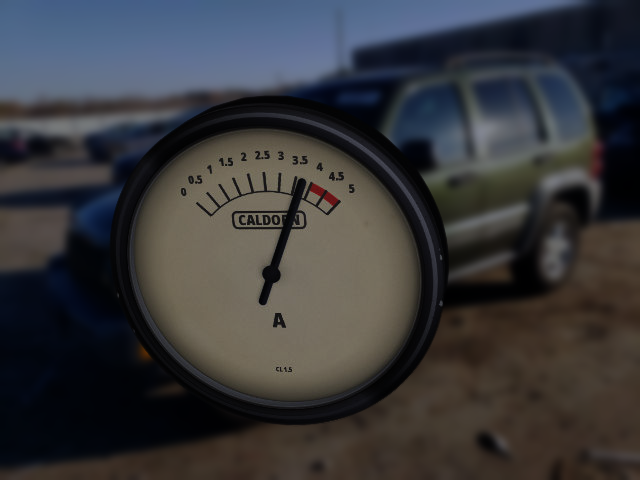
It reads A 3.75
